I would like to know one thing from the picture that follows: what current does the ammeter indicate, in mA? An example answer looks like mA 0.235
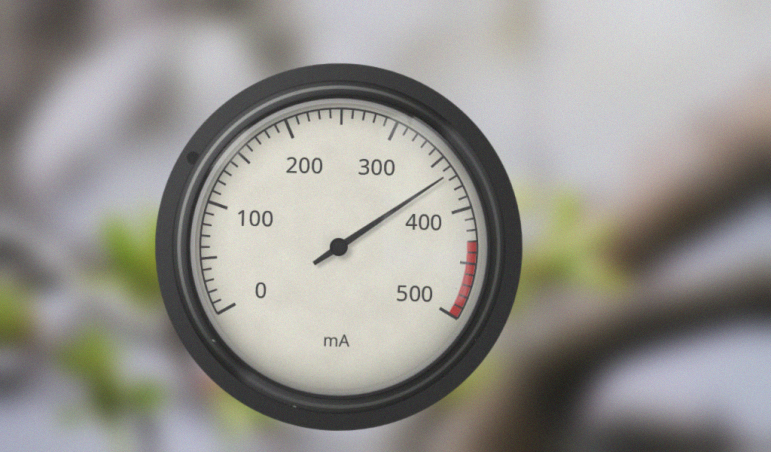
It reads mA 365
